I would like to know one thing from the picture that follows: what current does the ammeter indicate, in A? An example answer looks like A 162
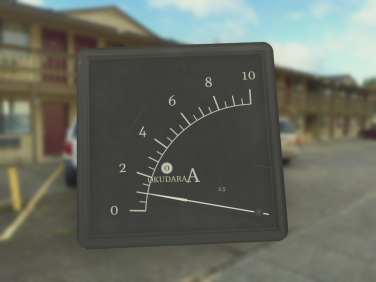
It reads A 1
